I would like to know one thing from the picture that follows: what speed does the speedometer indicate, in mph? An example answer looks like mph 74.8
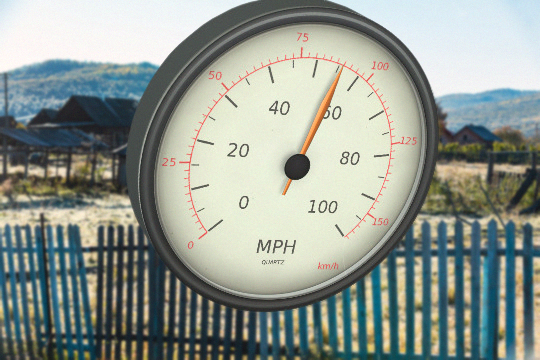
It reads mph 55
